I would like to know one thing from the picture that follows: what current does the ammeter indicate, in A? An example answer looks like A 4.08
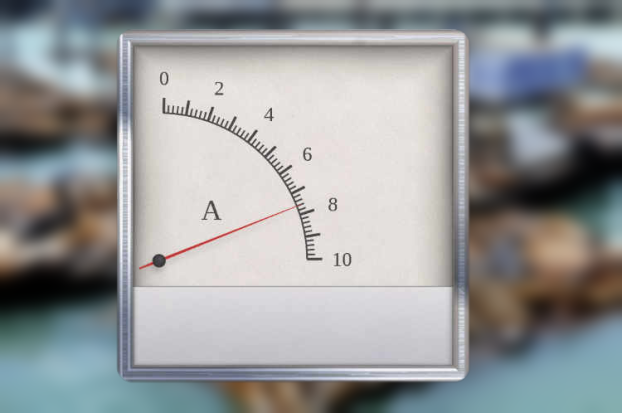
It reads A 7.6
